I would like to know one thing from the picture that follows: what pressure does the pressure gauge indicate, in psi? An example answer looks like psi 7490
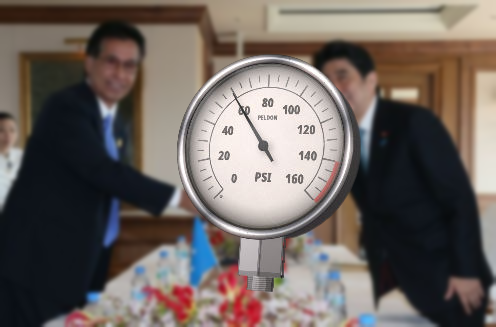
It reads psi 60
